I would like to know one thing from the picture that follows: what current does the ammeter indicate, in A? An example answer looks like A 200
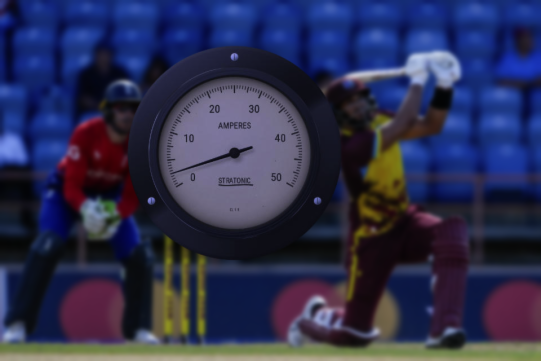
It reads A 2.5
